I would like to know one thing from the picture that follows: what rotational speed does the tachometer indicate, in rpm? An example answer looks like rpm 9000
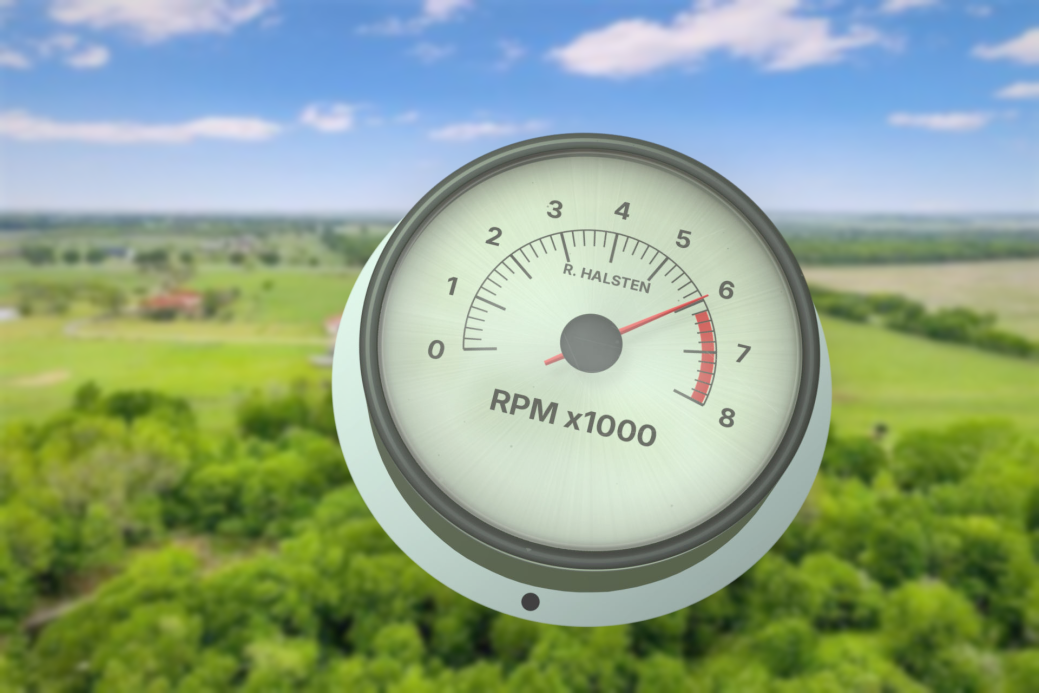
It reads rpm 6000
